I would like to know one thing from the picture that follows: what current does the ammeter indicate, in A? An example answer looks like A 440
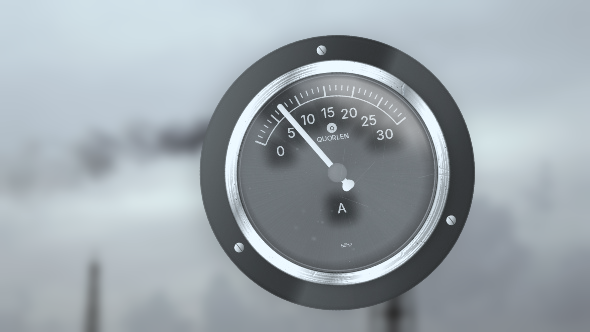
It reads A 7
